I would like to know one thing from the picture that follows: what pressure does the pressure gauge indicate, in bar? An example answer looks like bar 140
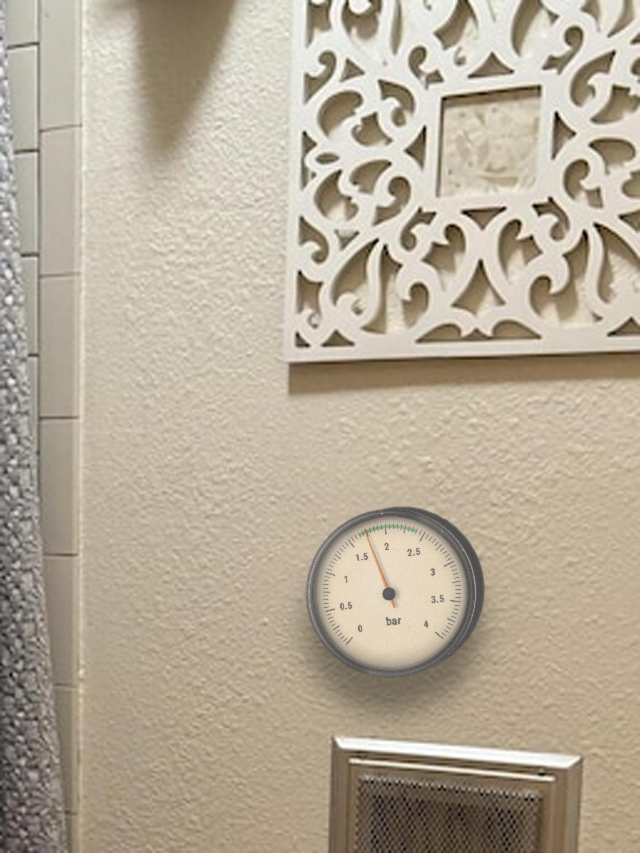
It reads bar 1.75
